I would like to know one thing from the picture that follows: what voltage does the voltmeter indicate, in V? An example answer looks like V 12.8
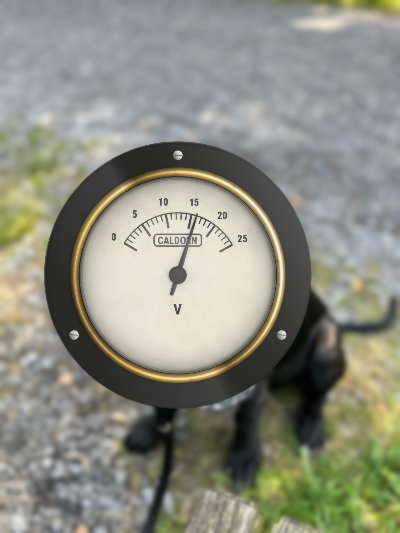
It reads V 16
